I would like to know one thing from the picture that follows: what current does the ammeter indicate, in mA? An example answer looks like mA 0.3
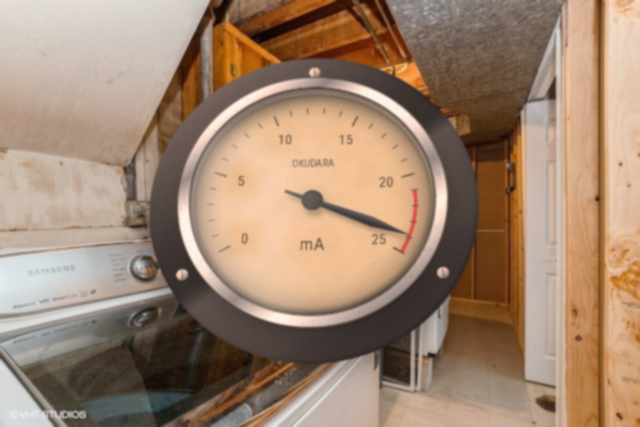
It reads mA 24
